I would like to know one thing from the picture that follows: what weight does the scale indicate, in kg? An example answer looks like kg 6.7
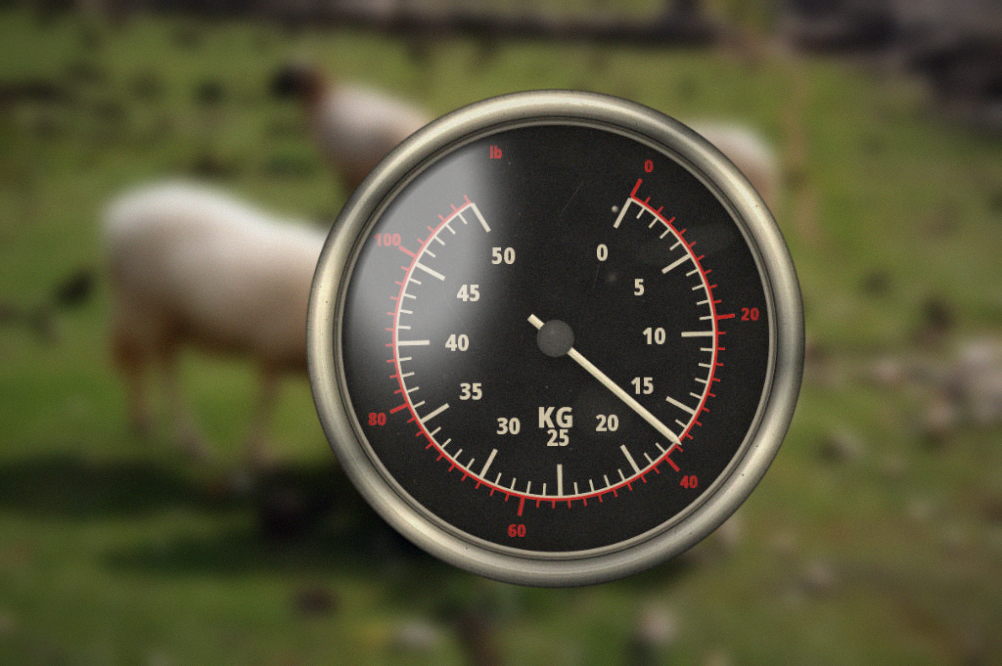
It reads kg 17
